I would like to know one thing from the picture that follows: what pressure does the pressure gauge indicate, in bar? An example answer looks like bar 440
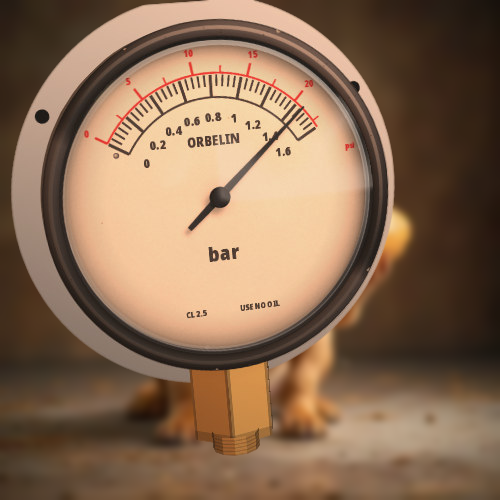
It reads bar 1.44
